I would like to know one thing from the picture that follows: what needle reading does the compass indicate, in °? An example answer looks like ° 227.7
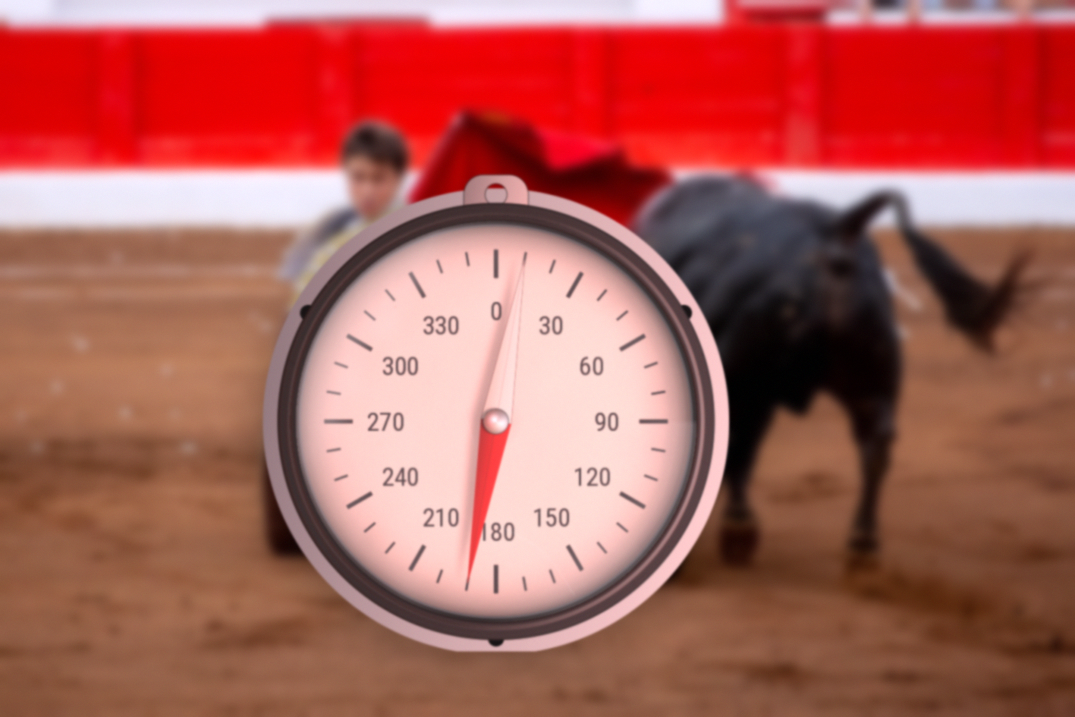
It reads ° 190
